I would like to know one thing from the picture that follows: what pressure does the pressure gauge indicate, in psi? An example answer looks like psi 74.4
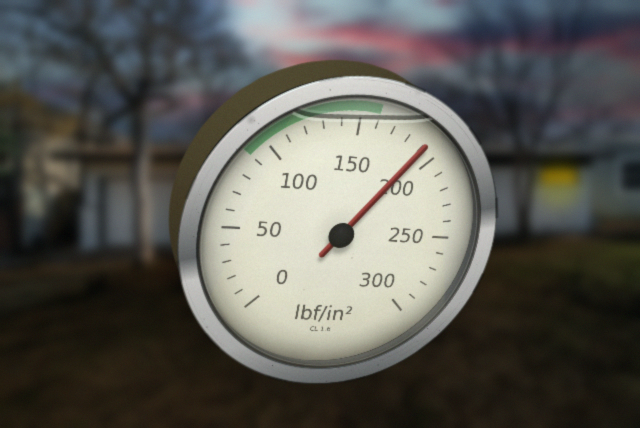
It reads psi 190
